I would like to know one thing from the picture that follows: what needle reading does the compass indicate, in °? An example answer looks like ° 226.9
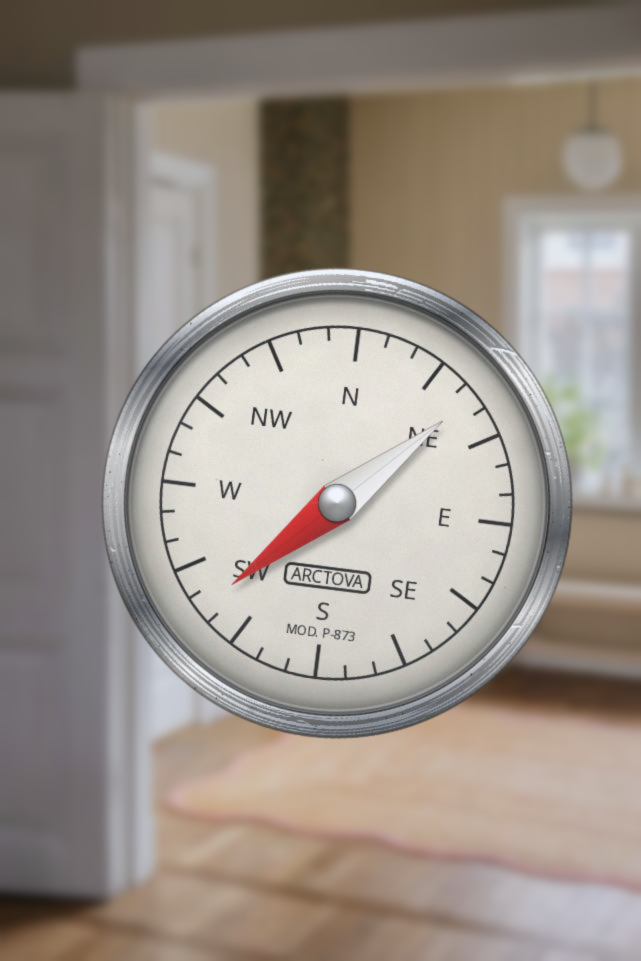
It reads ° 225
